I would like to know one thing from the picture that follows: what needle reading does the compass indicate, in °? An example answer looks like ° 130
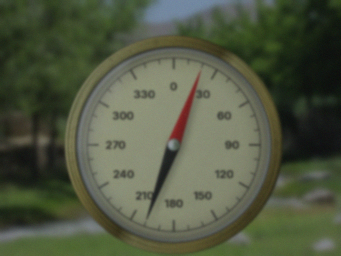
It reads ° 20
